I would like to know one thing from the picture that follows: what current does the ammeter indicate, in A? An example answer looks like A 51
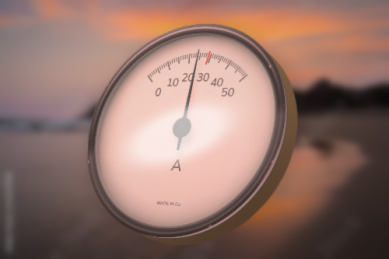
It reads A 25
